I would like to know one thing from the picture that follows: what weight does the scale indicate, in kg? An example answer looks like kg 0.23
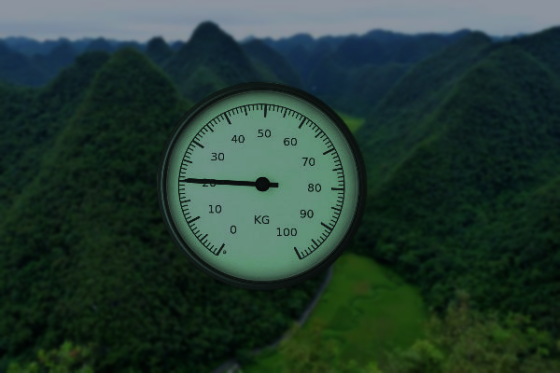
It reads kg 20
